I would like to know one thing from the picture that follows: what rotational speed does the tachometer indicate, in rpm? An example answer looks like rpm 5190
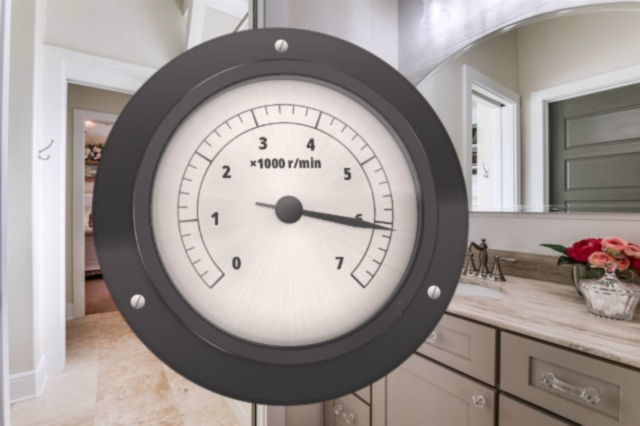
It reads rpm 6100
